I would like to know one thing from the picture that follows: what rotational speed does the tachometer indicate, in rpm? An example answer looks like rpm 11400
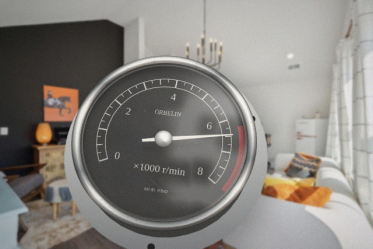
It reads rpm 6500
